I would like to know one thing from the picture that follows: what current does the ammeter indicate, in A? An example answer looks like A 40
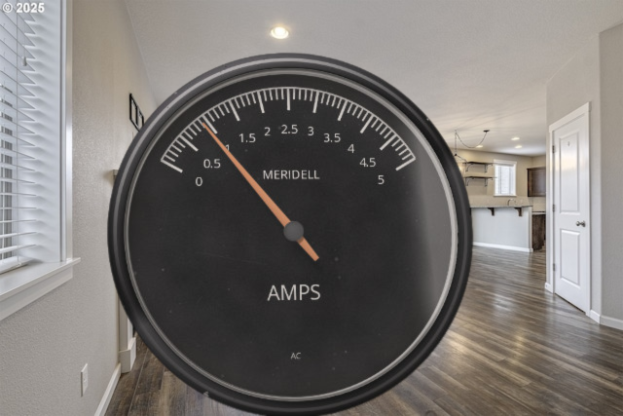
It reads A 0.9
